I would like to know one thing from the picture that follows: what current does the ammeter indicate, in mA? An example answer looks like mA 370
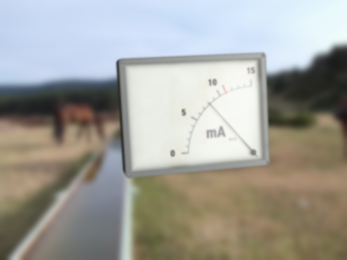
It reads mA 8
